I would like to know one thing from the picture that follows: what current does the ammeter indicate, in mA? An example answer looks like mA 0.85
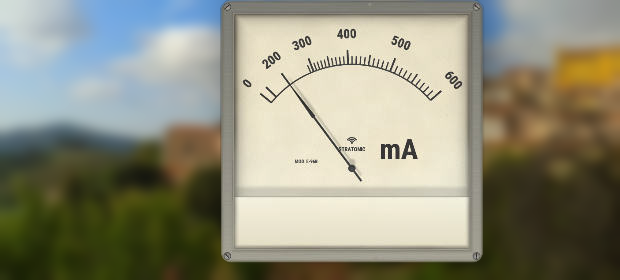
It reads mA 200
